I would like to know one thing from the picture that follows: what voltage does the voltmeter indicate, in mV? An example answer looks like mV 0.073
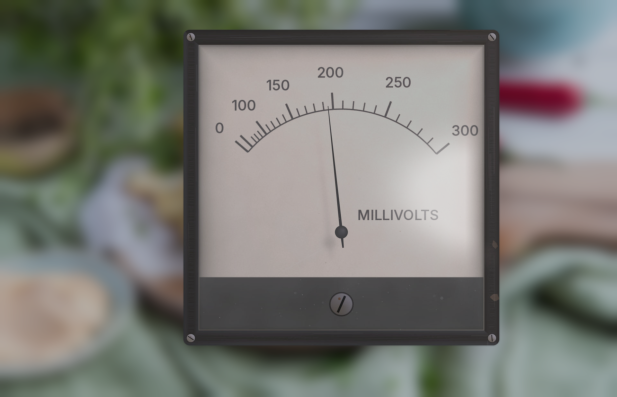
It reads mV 195
